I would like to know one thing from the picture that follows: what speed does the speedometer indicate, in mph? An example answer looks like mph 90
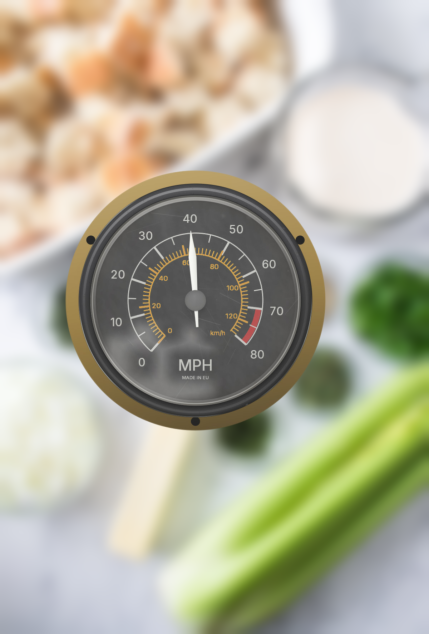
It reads mph 40
